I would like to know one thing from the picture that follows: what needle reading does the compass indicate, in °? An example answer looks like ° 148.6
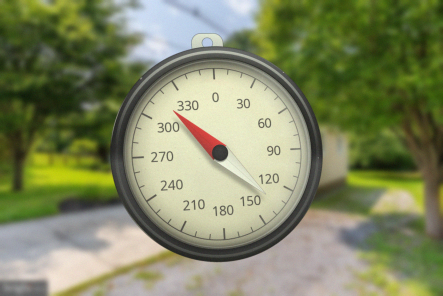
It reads ° 315
